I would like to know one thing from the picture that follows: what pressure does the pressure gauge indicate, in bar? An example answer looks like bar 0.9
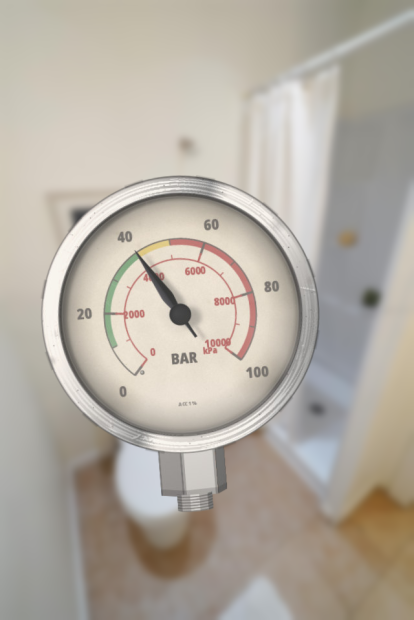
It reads bar 40
